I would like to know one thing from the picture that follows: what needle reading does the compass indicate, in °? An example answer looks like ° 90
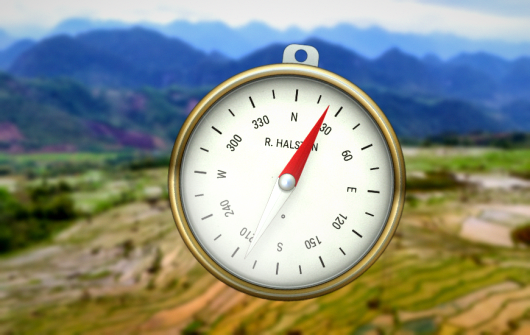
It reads ° 22.5
